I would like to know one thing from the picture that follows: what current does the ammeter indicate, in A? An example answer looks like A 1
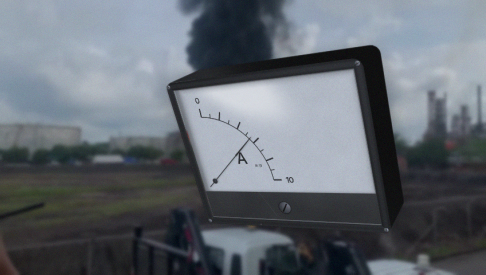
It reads A 5.5
